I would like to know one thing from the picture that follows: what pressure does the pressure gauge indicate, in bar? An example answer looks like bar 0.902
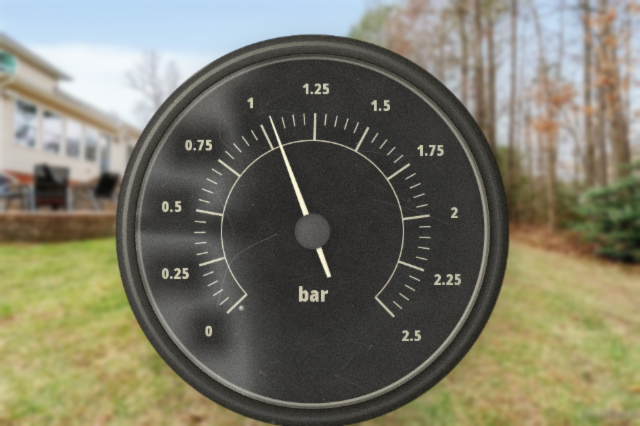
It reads bar 1.05
